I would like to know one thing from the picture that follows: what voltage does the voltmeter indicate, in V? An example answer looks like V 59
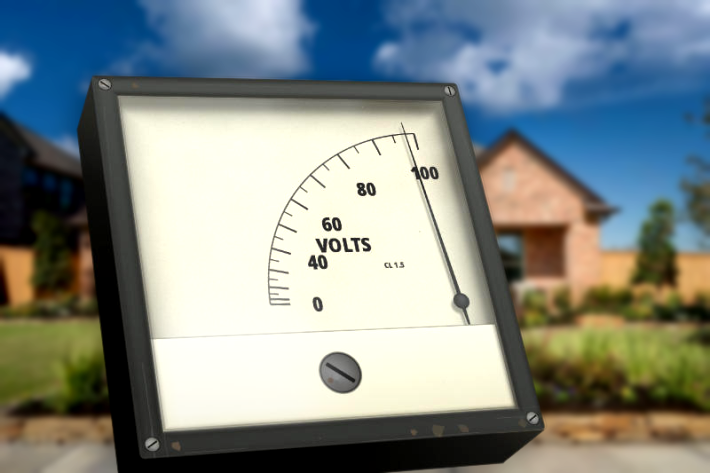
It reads V 97.5
